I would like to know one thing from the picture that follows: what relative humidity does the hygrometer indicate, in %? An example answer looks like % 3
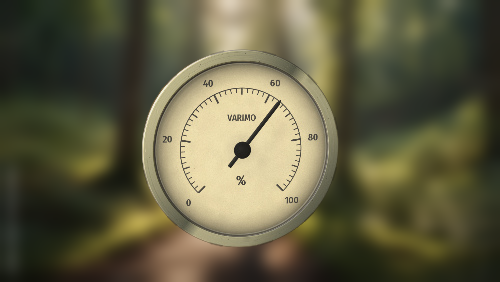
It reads % 64
